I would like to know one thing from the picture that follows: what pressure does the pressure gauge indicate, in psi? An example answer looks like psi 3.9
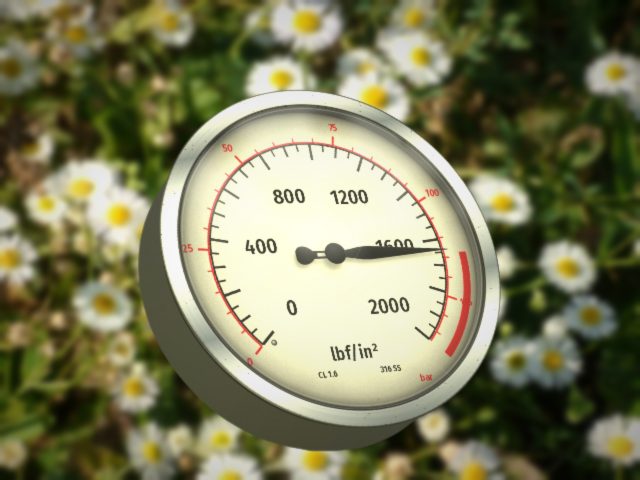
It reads psi 1650
